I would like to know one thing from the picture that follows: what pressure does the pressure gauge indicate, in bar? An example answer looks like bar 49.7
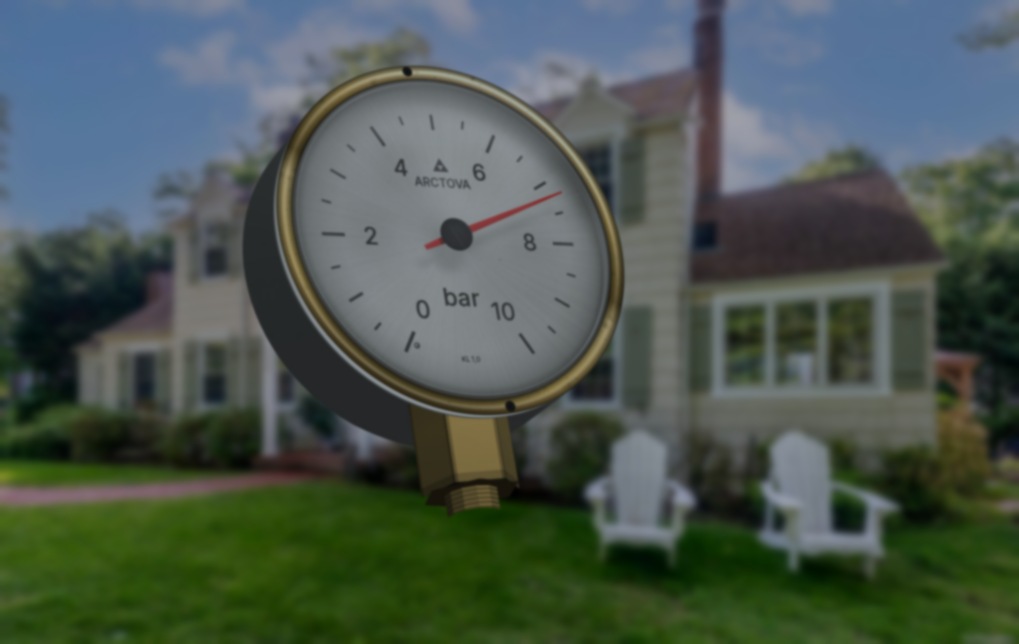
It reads bar 7.25
